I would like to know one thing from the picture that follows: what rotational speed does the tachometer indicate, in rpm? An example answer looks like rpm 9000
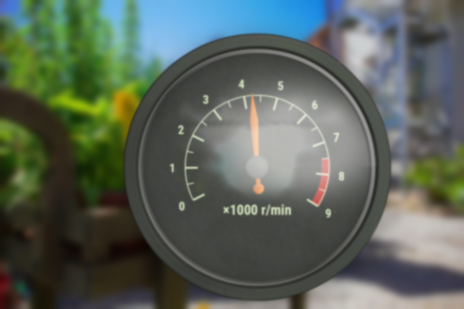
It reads rpm 4250
